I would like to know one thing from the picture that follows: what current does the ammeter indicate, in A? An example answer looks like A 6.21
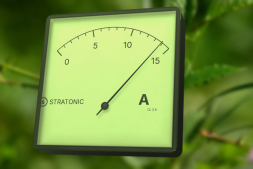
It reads A 14
